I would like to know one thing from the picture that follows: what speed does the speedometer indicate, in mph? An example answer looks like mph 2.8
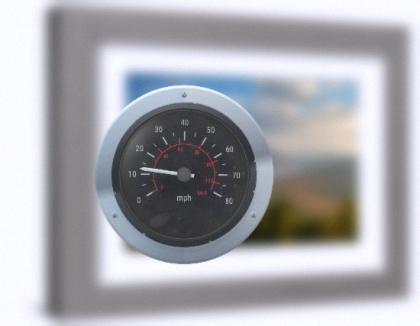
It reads mph 12.5
